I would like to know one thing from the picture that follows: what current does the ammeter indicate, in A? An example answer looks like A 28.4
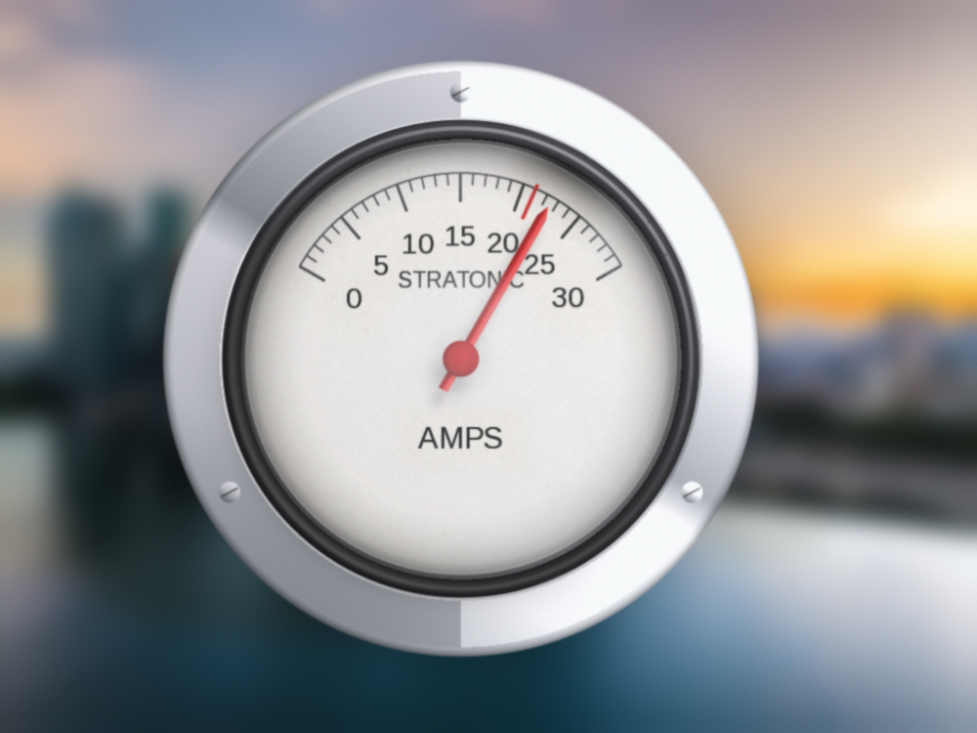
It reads A 22.5
